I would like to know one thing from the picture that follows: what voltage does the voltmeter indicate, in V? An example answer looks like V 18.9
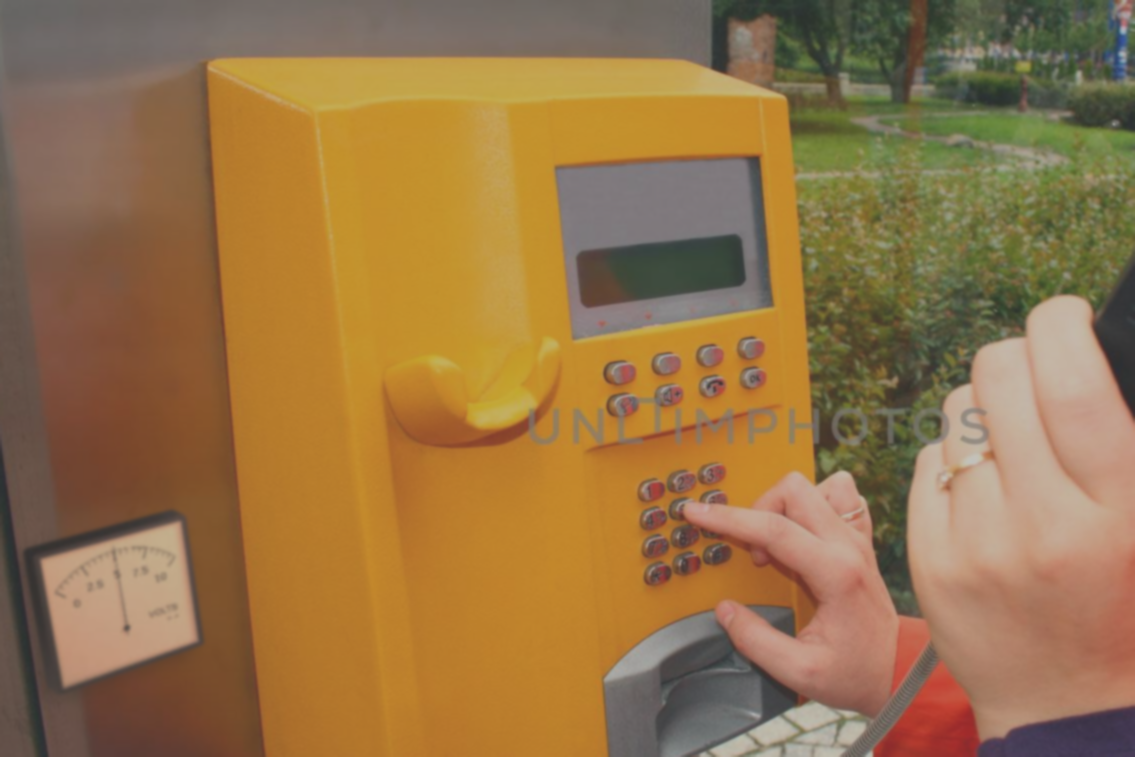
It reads V 5
